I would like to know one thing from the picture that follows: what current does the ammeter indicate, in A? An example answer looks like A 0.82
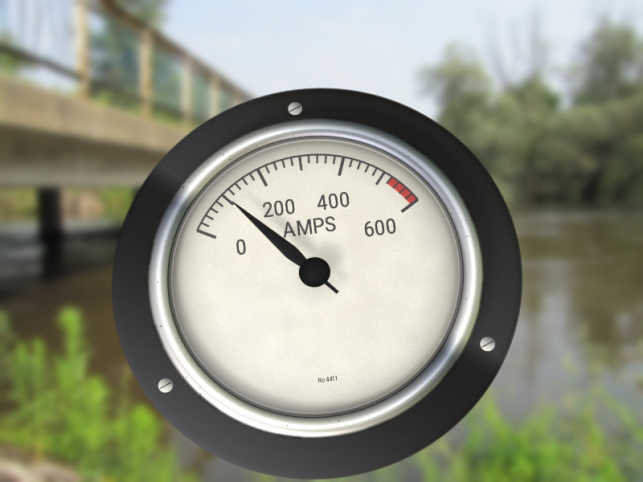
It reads A 100
